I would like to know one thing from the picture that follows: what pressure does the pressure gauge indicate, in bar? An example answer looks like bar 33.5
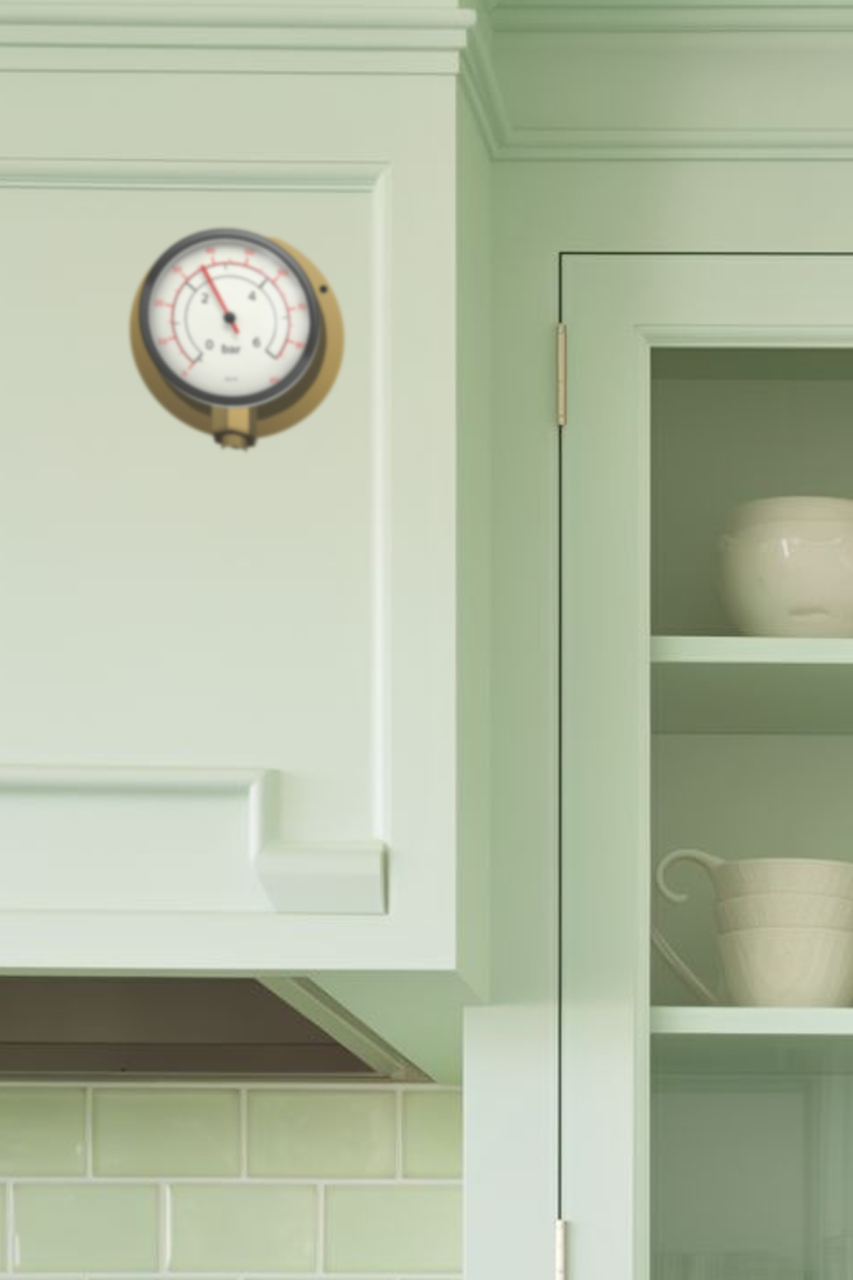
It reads bar 2.5
